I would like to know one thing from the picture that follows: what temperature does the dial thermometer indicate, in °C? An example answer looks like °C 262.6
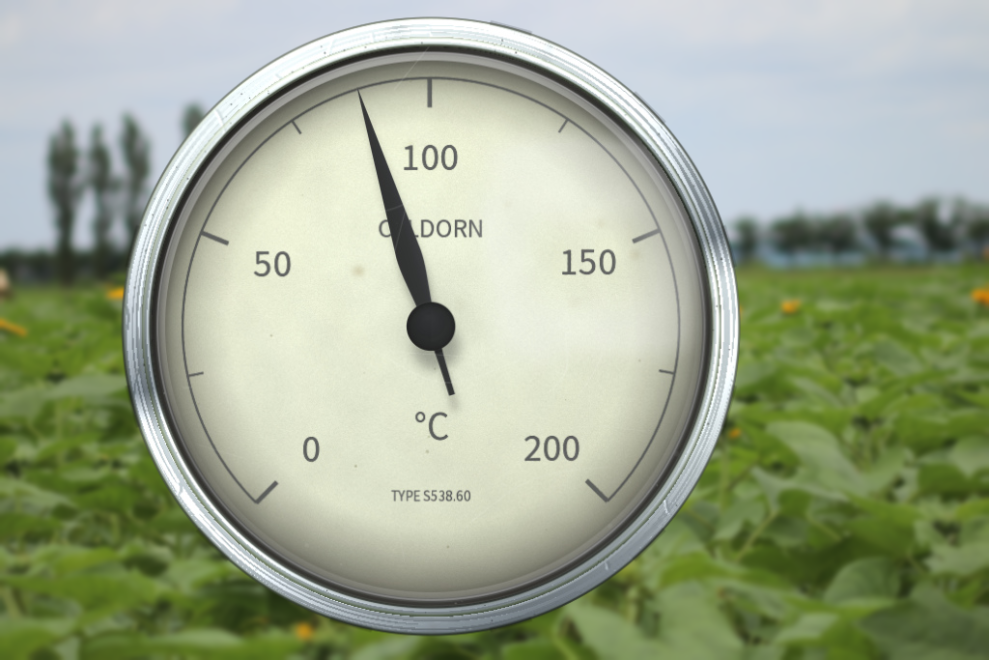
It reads °C 87.5
